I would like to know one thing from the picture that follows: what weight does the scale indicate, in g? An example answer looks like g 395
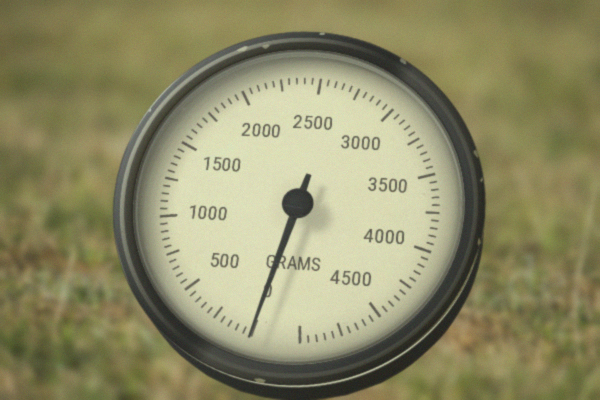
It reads g 0
